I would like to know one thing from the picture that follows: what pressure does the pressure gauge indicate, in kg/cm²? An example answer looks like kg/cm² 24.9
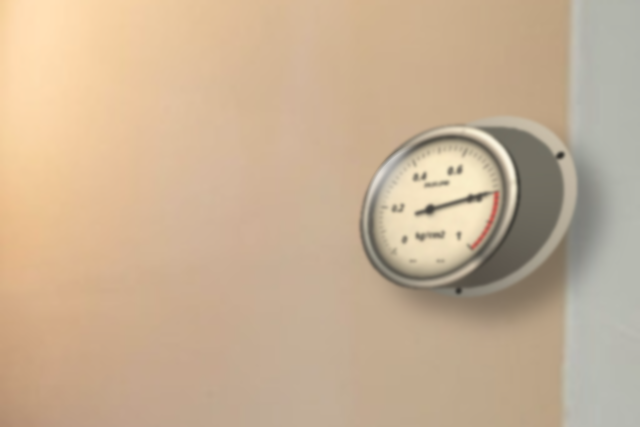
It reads kg/cm² 0.8
